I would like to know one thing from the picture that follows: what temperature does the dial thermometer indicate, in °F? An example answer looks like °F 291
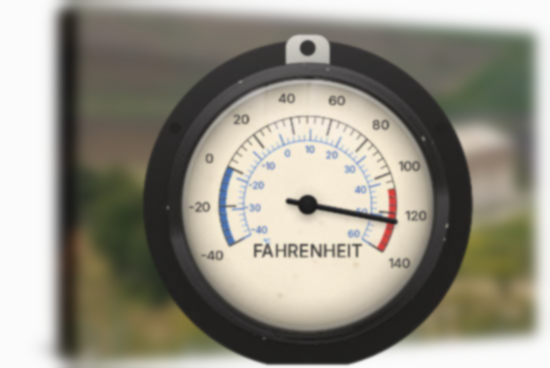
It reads °F 124
